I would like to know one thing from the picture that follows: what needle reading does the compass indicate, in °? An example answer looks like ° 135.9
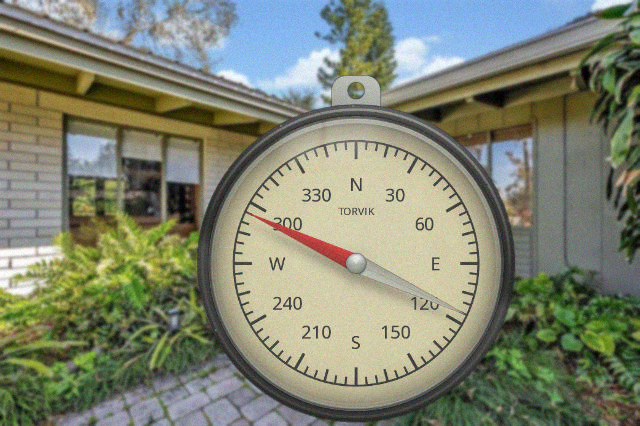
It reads ° 295
